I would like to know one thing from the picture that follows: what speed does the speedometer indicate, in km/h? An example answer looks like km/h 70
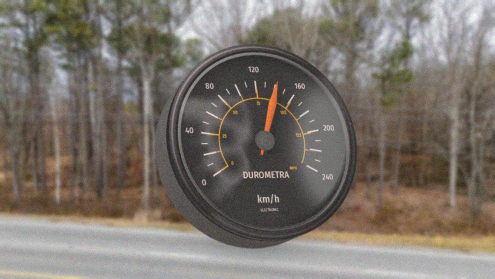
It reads km/h 140
